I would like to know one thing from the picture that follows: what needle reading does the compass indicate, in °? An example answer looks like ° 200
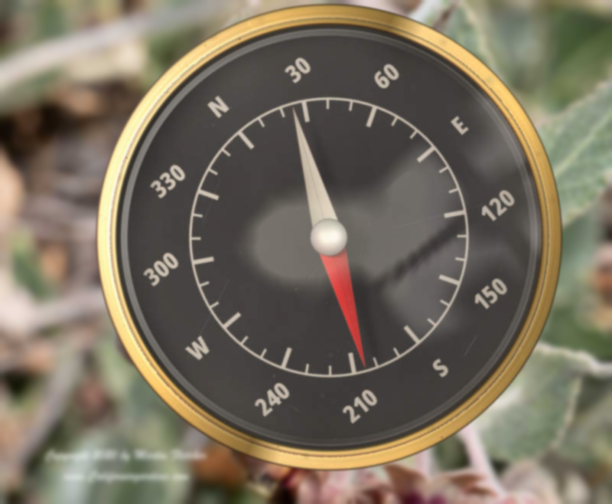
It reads ° 205
